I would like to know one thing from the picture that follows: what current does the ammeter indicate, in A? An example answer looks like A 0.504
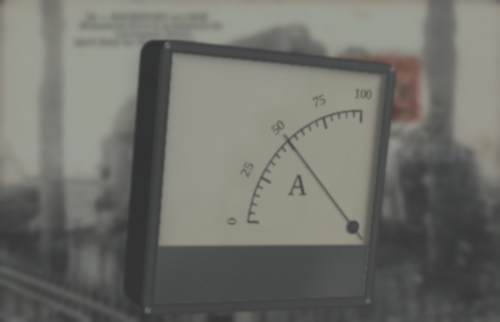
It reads A 50
